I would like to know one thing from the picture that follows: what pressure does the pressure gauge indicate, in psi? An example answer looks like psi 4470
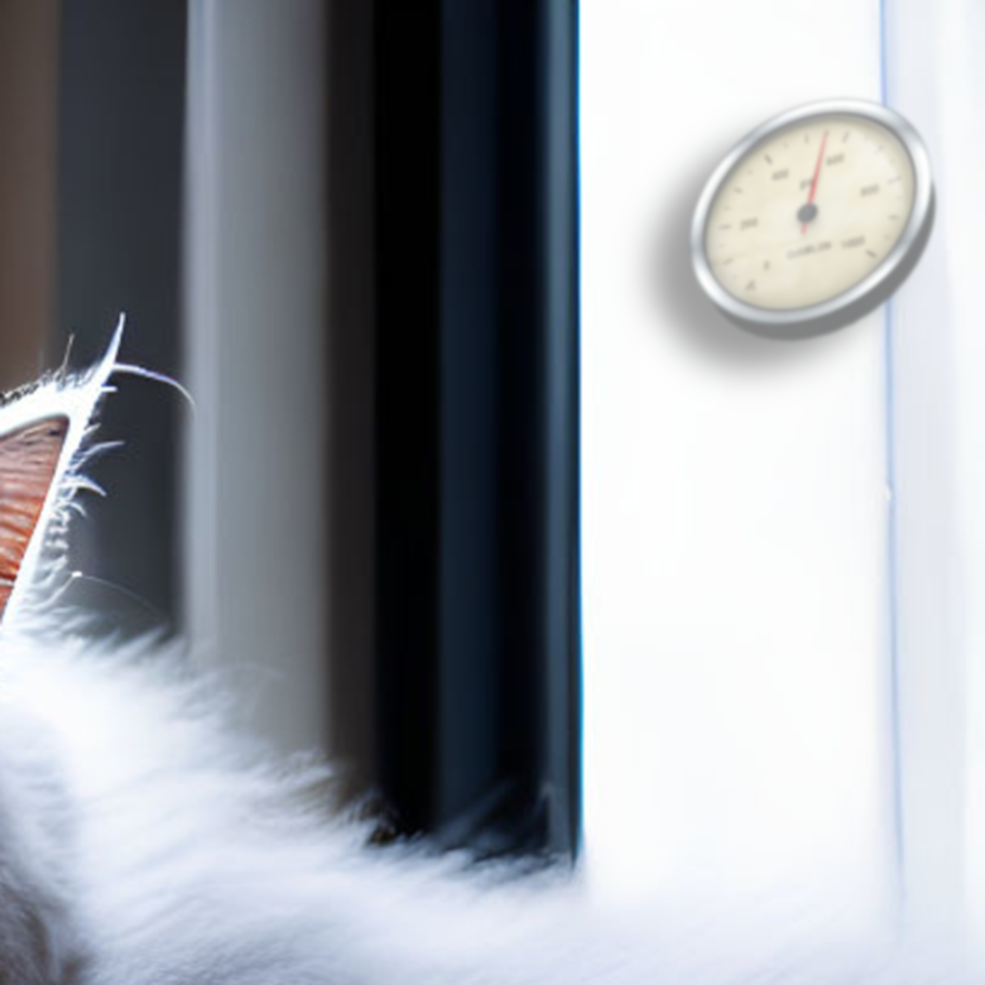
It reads psi 550
